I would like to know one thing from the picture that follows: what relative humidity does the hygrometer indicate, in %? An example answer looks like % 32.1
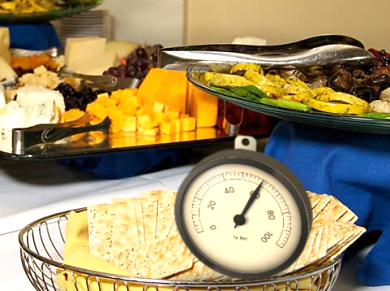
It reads % 60
